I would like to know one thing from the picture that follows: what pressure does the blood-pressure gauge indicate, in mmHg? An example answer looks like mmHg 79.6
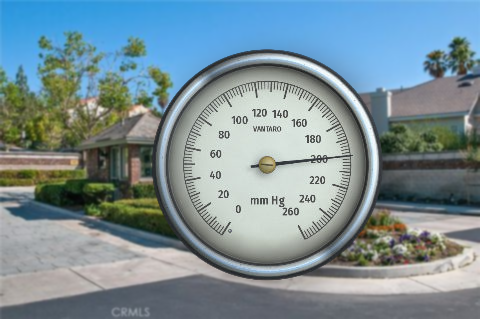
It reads mmHg 200
